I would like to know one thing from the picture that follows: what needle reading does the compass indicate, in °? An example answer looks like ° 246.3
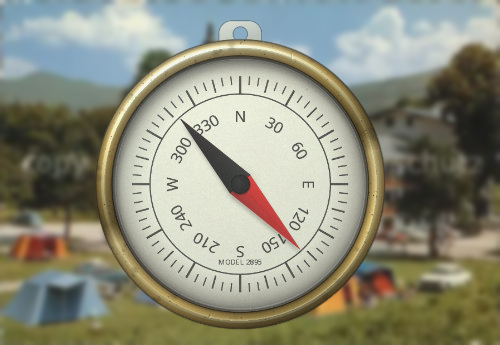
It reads ° 137.5
